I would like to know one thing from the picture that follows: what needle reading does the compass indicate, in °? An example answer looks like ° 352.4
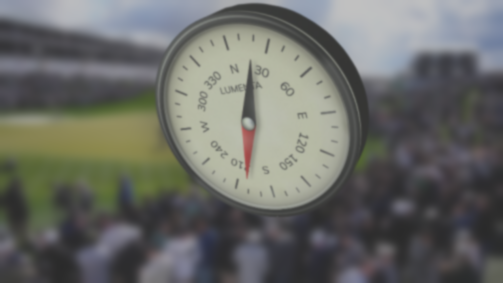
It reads ° 200
